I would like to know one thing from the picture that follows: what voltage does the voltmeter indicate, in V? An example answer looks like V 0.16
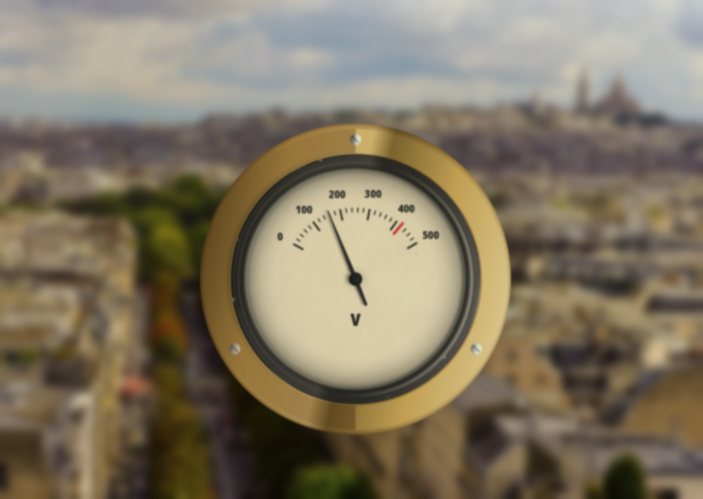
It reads V 160
